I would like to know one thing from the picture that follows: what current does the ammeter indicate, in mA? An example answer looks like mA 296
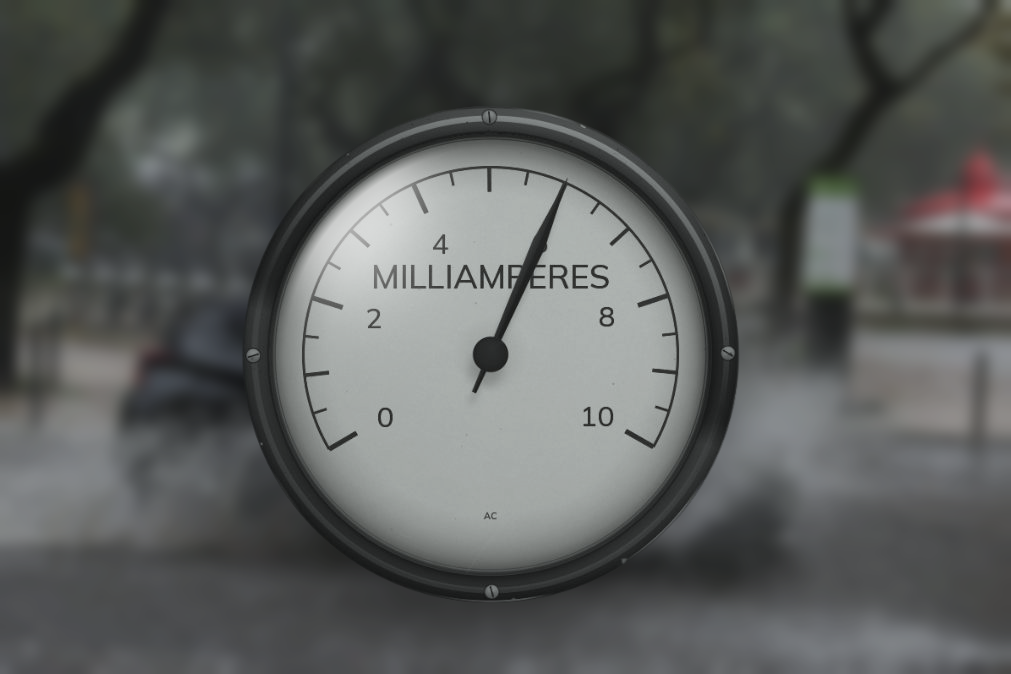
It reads mA 6
